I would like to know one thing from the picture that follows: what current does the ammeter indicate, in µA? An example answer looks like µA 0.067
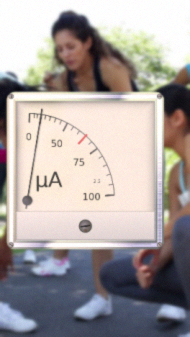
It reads µA 25
